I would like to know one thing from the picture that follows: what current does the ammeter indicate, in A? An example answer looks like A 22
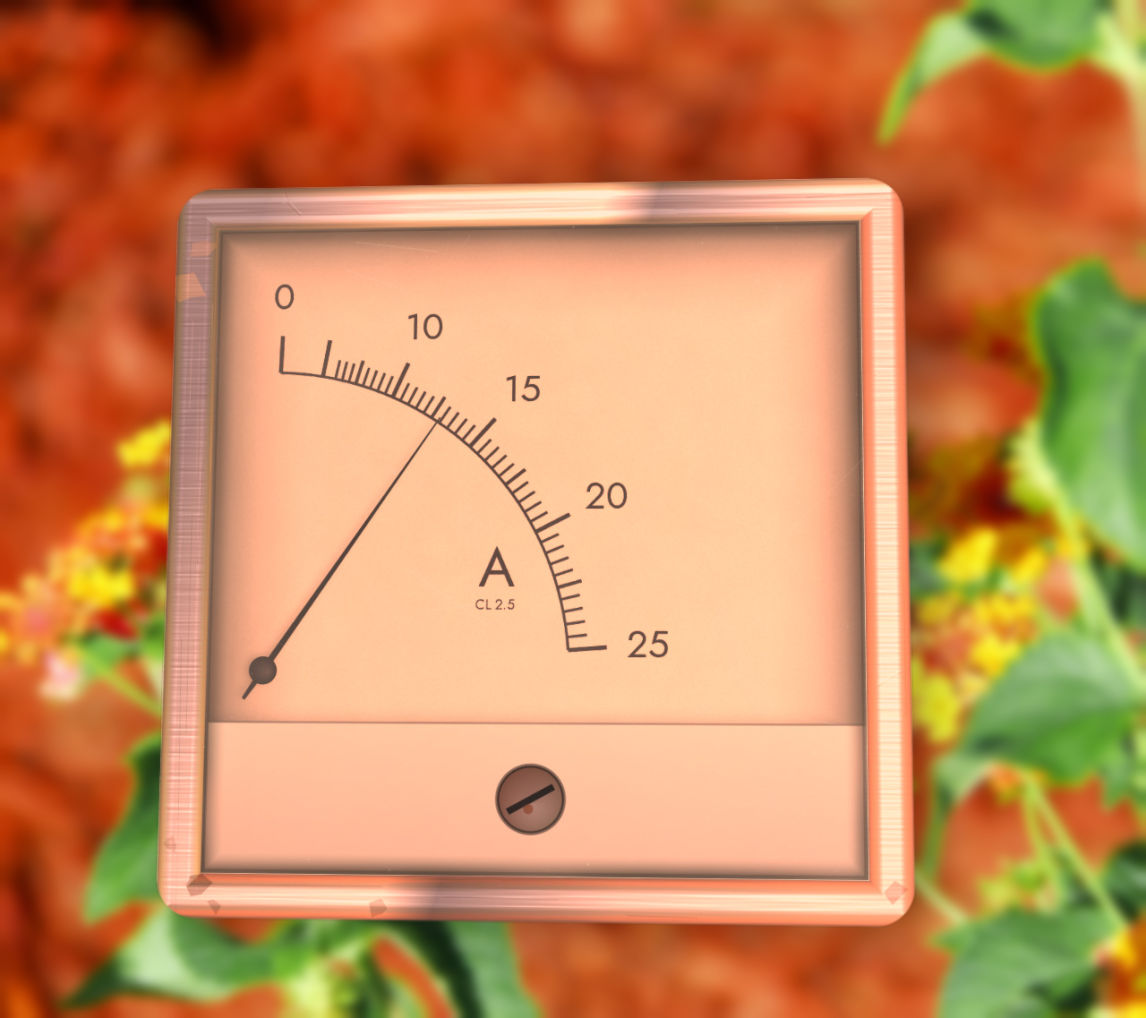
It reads A 13
